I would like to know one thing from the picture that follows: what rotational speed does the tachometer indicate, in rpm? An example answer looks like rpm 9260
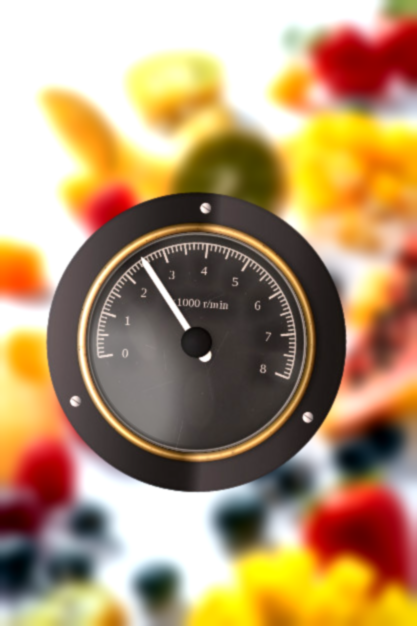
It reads rpm 2500
